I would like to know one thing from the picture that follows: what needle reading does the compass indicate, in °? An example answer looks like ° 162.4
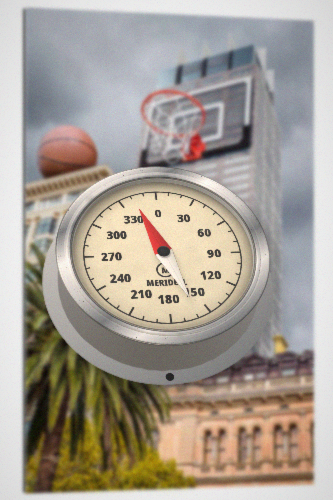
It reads ° 340
